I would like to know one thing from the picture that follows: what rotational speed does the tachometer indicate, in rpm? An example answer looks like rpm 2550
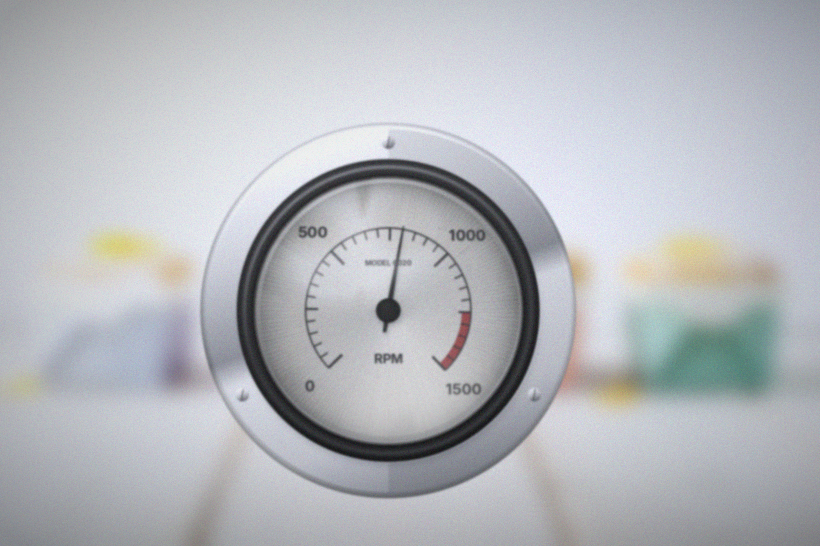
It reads rpm 800
